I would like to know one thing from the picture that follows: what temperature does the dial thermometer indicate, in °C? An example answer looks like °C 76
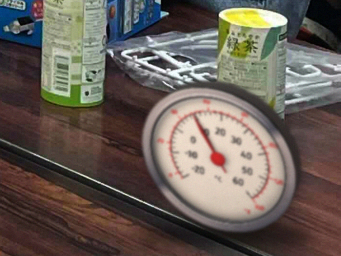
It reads °C 10
